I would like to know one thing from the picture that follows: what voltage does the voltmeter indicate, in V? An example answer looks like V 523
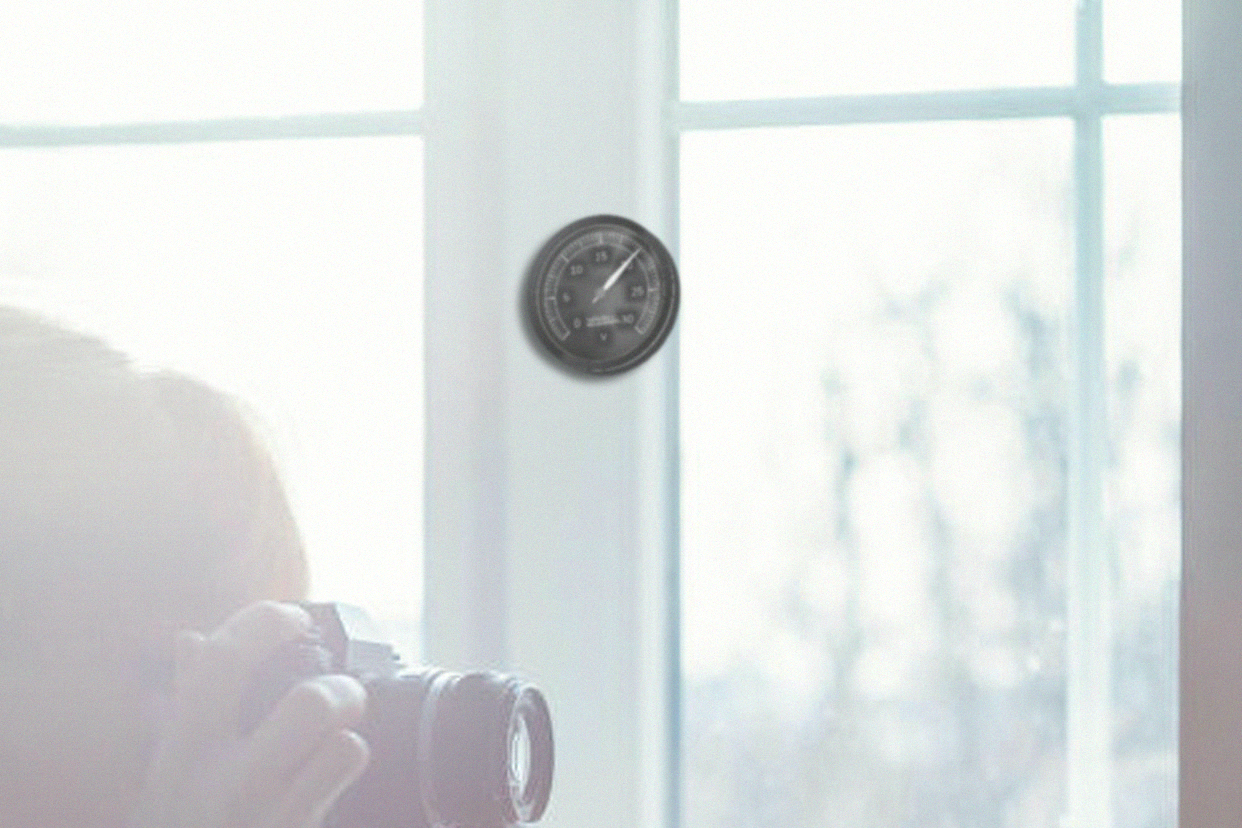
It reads V 20
